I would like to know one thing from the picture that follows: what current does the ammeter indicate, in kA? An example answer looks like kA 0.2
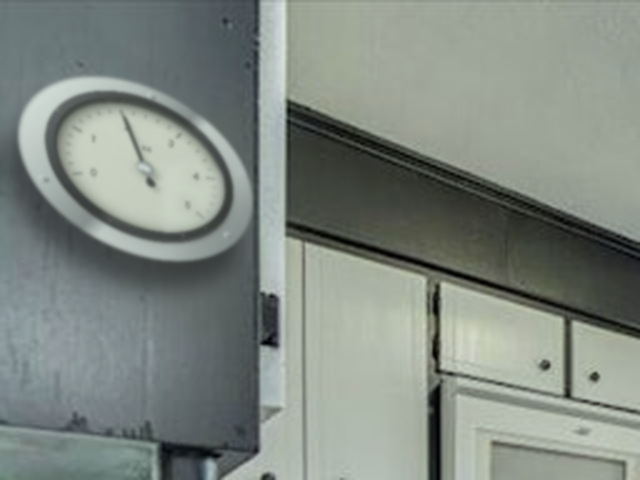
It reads kA 2
